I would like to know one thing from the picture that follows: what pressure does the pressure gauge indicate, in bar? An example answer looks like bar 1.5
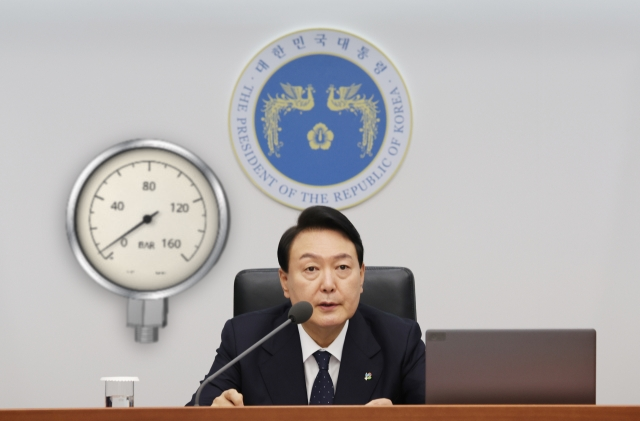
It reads bar 5
